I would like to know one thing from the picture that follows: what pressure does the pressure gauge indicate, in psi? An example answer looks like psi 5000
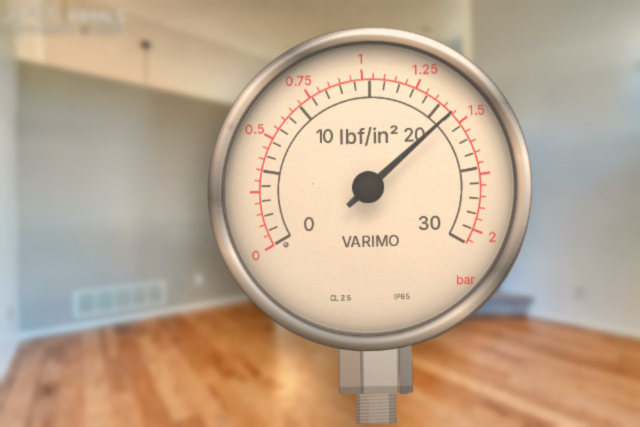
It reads psi 21
